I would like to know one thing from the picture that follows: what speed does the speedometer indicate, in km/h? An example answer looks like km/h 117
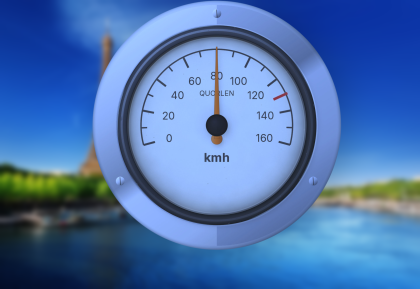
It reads km/h 80
